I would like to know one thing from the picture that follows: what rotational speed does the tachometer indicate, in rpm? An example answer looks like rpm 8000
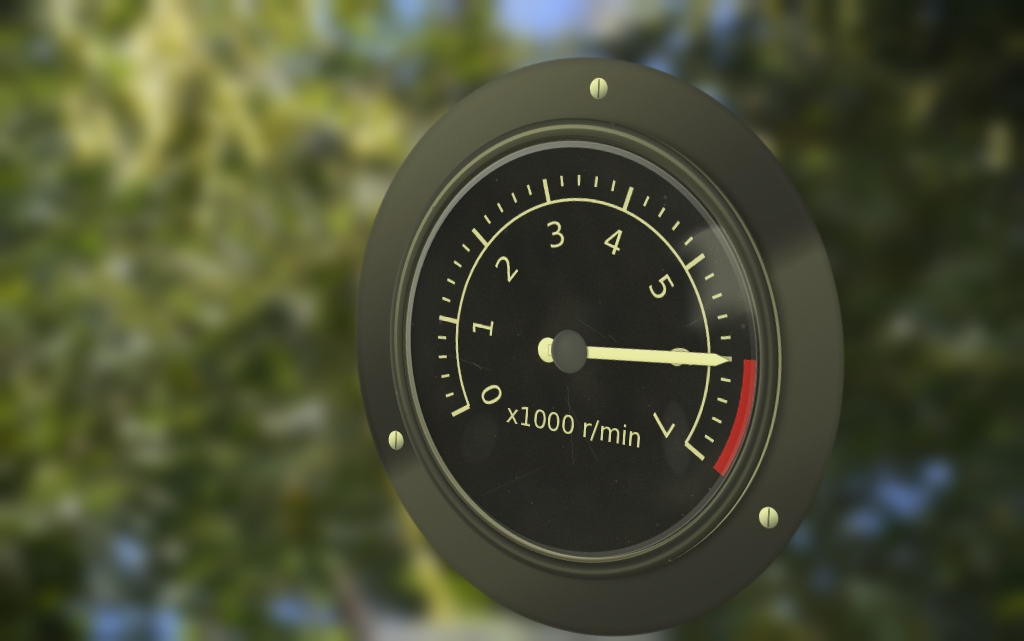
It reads rpm 6000
